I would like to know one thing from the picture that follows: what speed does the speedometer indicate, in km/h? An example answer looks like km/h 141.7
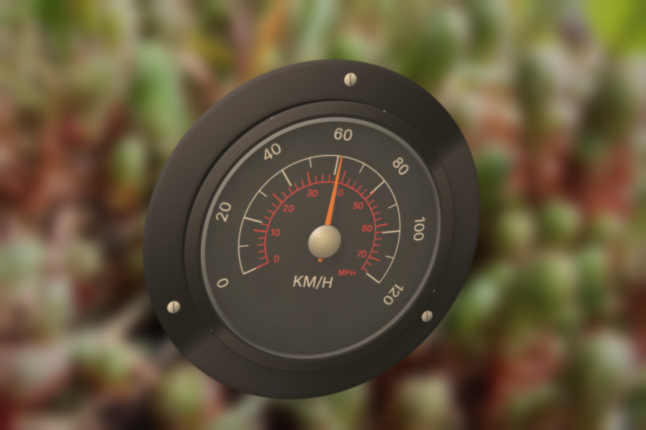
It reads km/h 60
